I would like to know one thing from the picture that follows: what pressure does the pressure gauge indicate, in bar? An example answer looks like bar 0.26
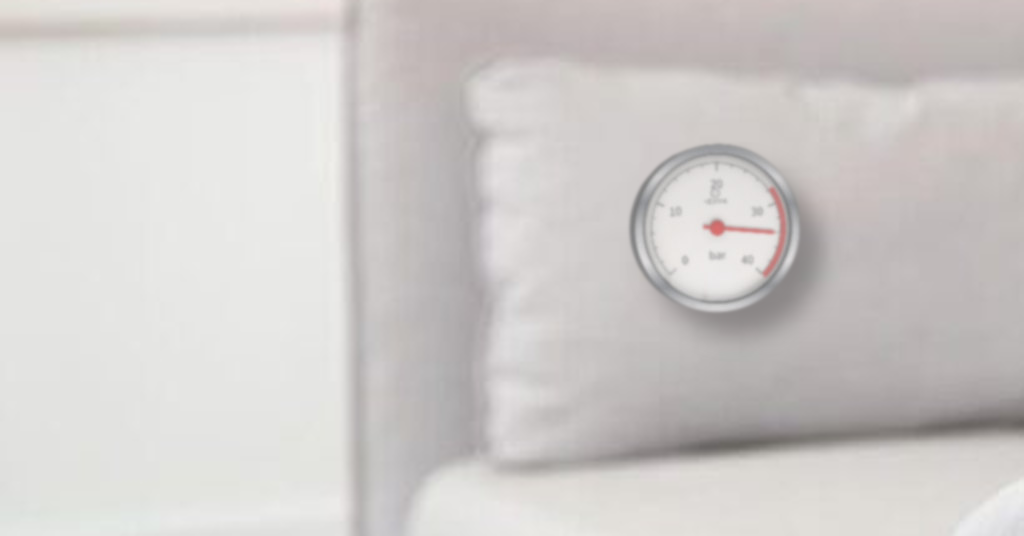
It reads bar 34
